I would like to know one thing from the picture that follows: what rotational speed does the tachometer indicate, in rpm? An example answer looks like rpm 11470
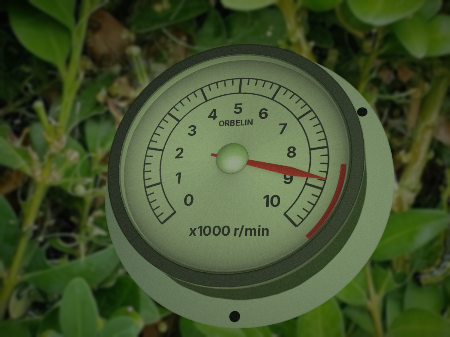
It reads rpm 8800
